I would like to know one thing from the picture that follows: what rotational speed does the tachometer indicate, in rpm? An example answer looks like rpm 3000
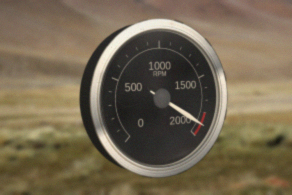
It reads rpm 1900
